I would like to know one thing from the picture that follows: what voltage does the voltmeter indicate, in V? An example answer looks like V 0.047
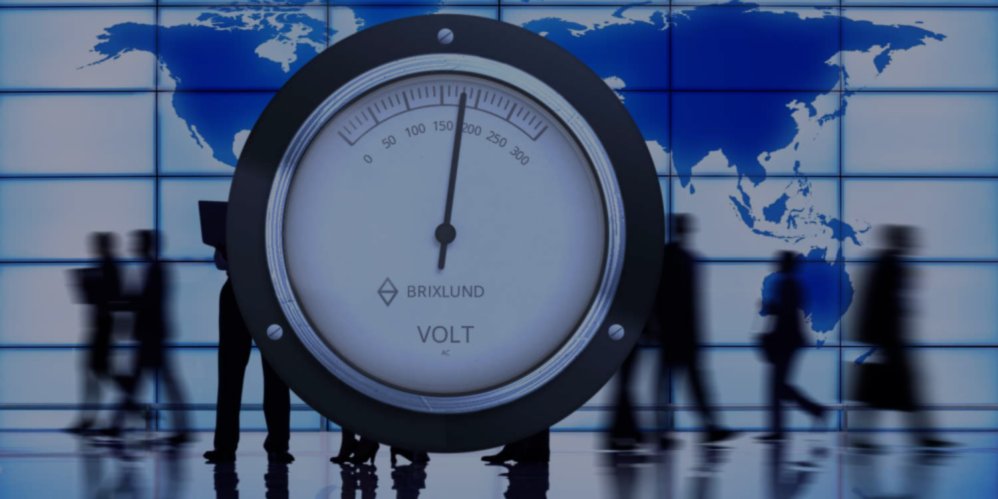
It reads V 180
